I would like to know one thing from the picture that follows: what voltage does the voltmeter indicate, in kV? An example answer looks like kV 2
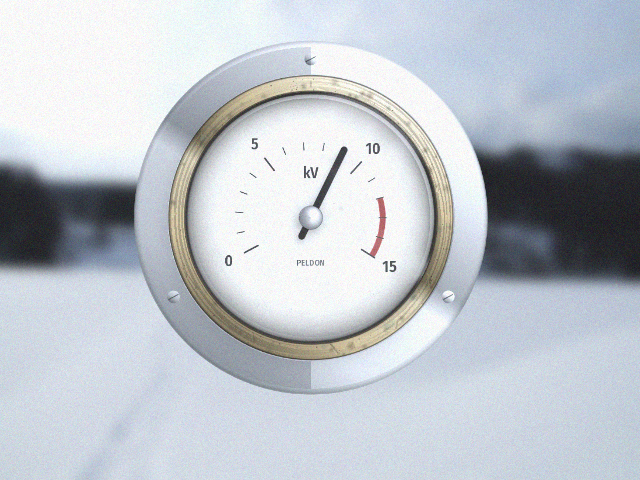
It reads kV 9
